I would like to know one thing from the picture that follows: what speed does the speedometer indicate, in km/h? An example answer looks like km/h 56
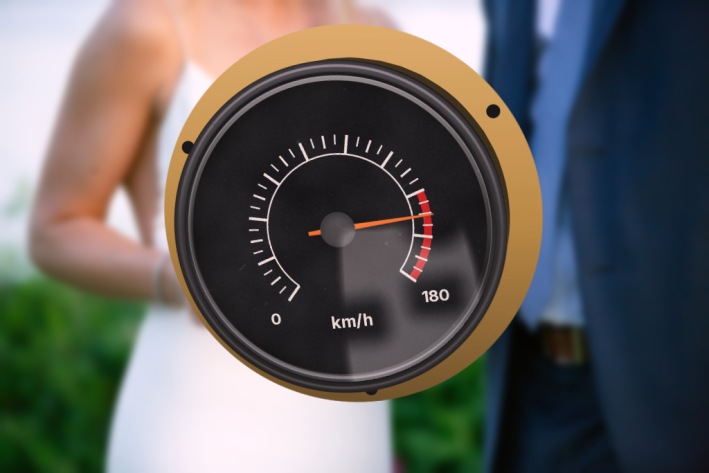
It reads km/h 150
